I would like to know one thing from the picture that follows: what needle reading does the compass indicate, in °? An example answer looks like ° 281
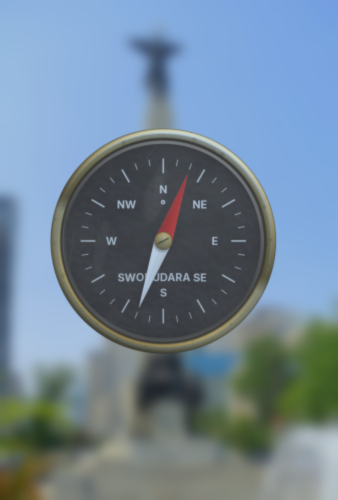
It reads ° 20
